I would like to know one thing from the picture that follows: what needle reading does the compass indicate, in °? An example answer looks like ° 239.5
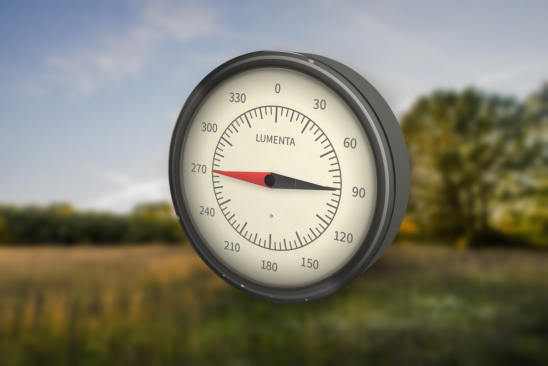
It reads ° 270
